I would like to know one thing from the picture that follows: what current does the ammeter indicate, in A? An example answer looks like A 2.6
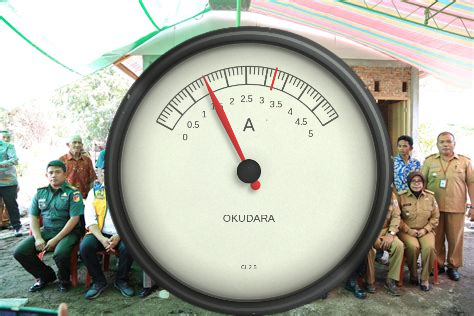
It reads A 1.5
